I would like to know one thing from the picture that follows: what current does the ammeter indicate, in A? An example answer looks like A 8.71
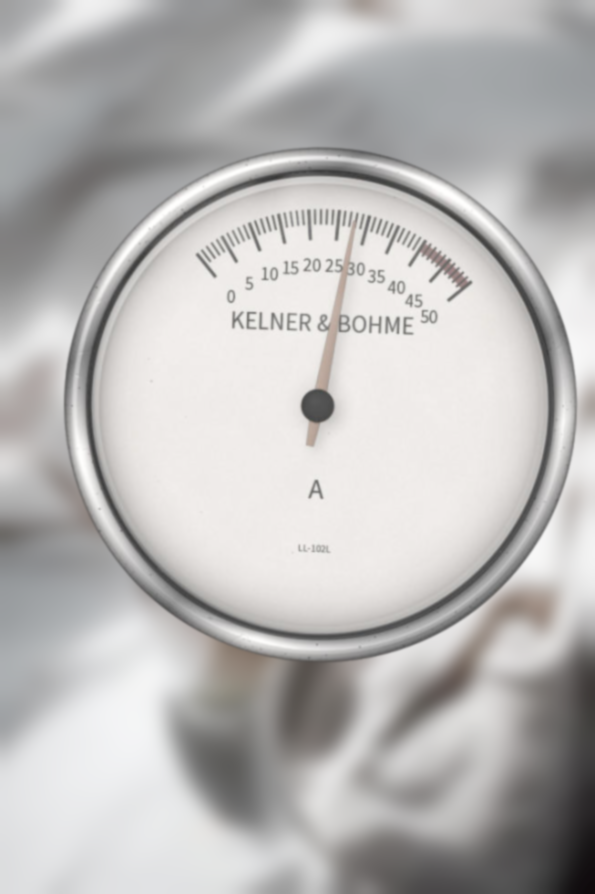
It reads A 28
